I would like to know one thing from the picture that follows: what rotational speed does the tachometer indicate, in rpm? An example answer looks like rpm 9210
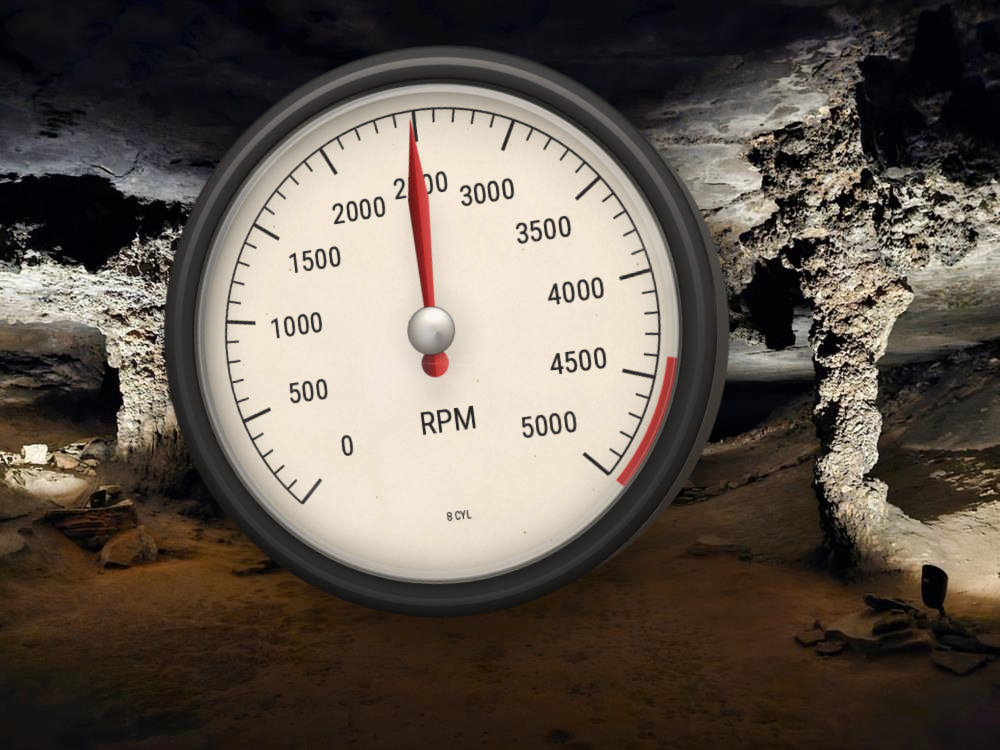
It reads rpm 2500
